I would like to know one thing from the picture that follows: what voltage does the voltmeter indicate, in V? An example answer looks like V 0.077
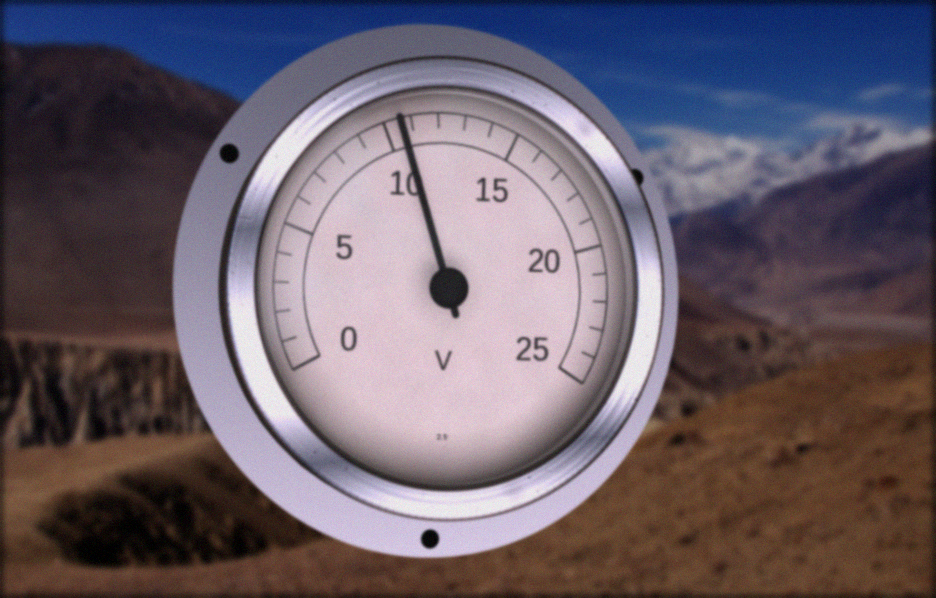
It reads V 10.5
